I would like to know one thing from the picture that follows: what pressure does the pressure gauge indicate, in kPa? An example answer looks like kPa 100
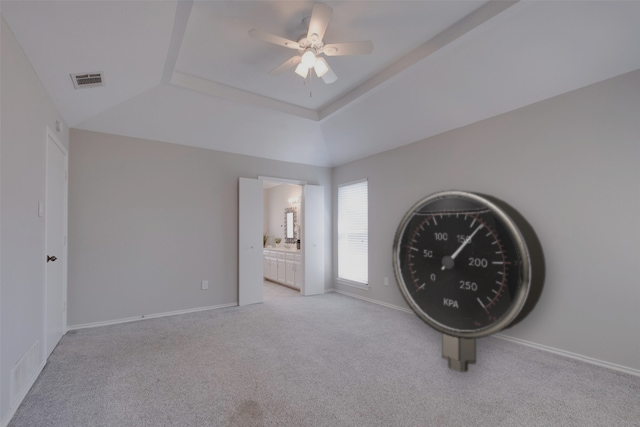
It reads kPa 160
